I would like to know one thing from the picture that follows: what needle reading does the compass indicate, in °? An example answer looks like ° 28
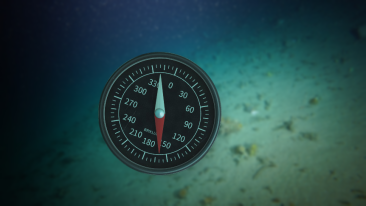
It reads ° 160
